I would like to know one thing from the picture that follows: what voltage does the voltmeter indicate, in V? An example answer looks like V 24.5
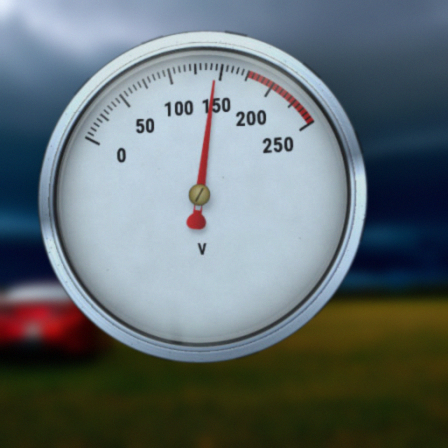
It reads V 145
